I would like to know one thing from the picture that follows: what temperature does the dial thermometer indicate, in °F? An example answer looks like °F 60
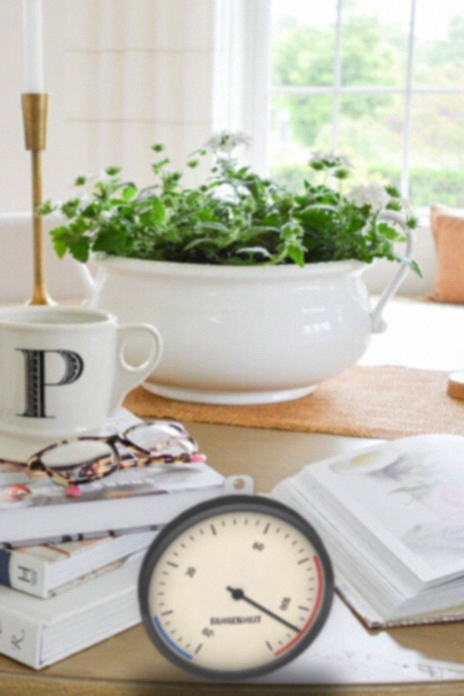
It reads °F 108
